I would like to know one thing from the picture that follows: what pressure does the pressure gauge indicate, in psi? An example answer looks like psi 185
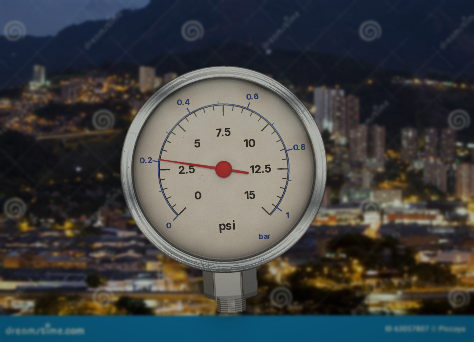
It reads psi 3
